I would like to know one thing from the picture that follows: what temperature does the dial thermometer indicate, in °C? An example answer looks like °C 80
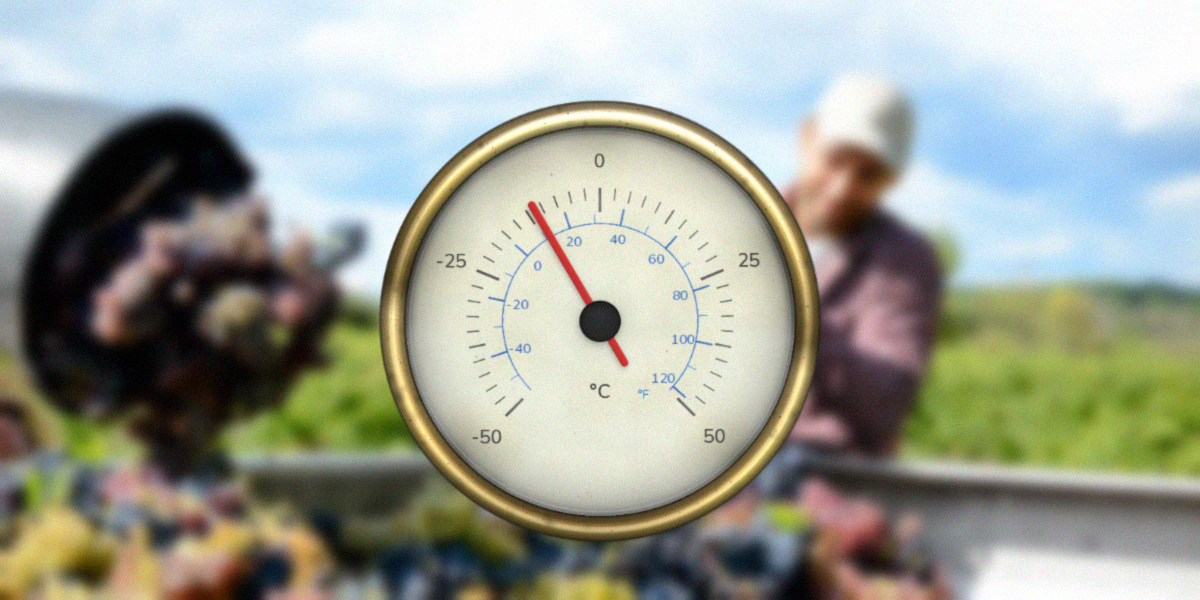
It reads °C -11.25
